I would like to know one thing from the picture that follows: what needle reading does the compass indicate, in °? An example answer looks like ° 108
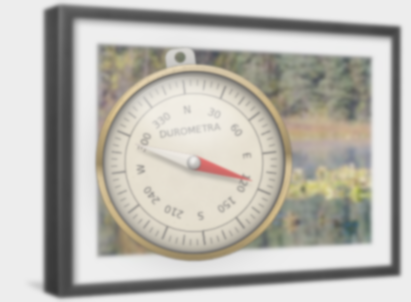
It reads ° 115
